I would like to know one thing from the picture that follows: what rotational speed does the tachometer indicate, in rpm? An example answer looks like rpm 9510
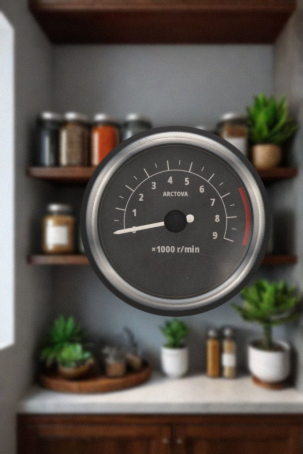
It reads rpm 0
